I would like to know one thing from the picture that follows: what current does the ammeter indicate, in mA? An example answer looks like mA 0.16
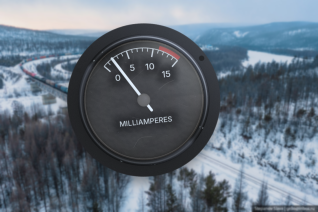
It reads mA 2
